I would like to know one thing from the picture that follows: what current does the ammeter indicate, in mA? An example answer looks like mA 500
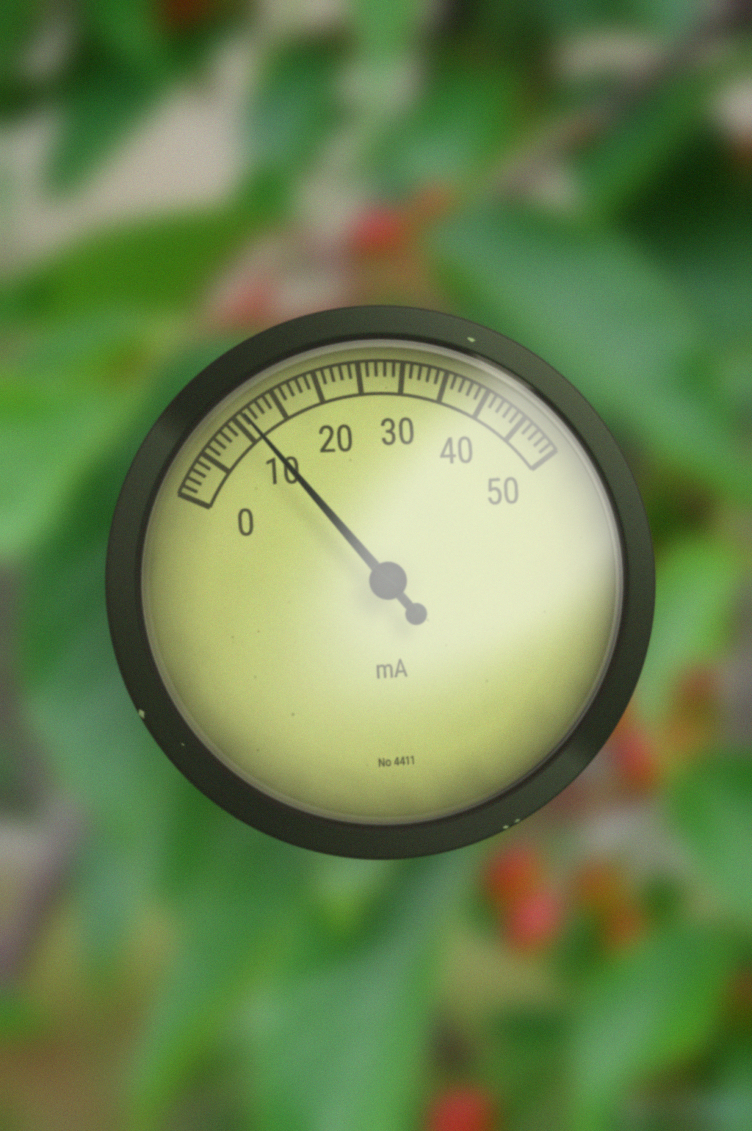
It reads mA 11
